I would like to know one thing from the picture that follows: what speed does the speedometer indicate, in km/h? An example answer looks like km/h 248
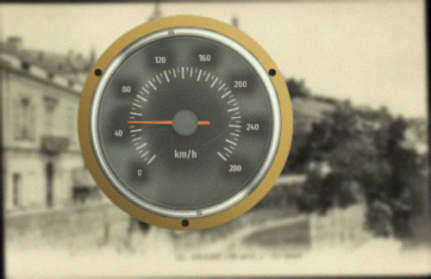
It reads km/h 50
